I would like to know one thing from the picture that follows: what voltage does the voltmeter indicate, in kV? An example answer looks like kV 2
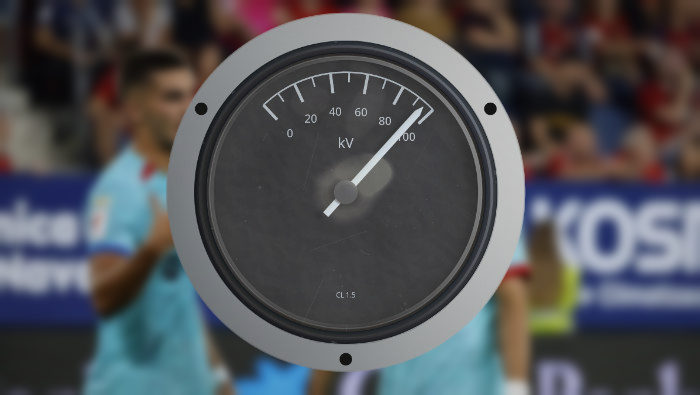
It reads kV 95
